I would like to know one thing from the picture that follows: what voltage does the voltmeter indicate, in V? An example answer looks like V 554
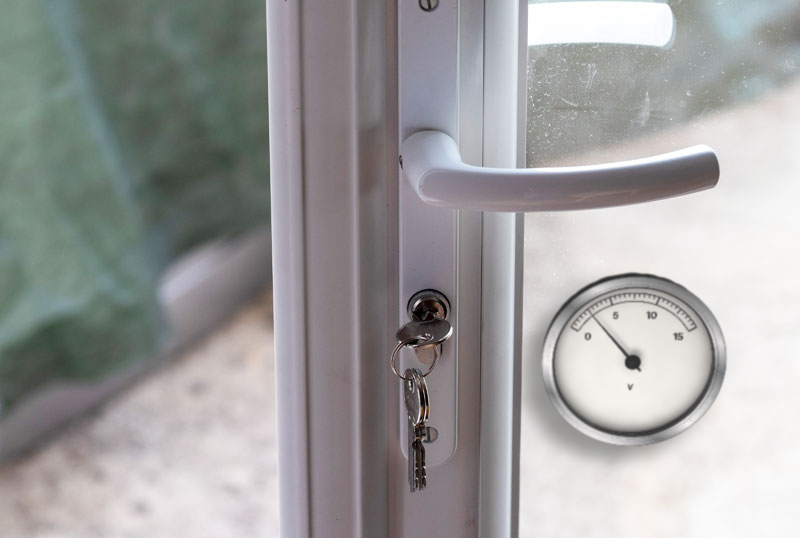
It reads V 2.5
